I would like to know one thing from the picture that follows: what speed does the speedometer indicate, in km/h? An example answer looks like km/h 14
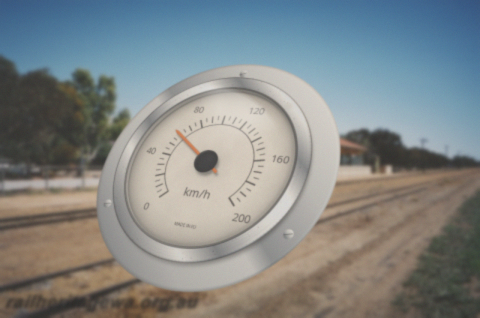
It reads km/h 60
